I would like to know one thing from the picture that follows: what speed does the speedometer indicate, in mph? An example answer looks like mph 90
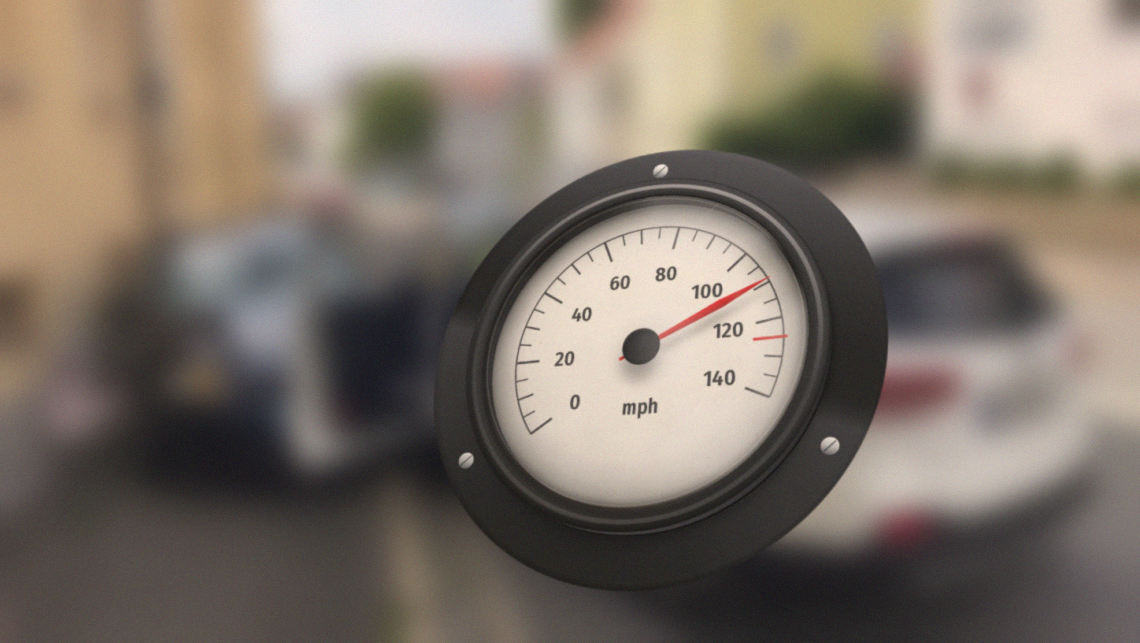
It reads mph 110
